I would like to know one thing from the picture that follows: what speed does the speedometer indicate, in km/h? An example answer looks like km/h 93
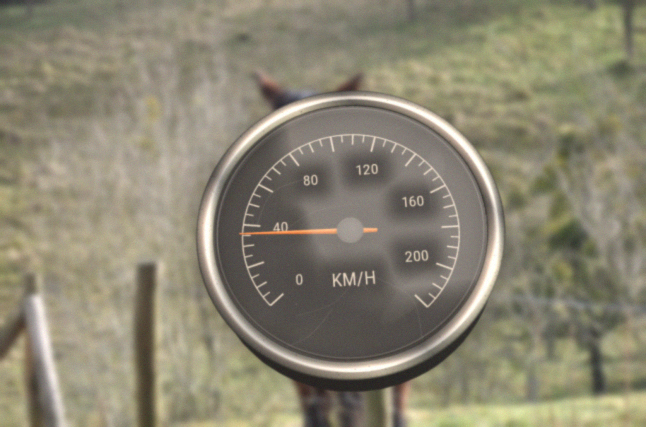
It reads km/h 35
